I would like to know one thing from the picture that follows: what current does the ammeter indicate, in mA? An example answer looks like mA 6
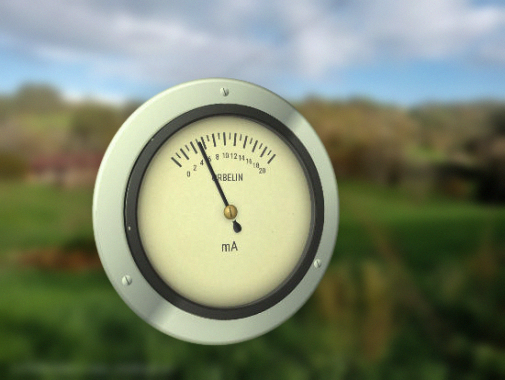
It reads mA 5
